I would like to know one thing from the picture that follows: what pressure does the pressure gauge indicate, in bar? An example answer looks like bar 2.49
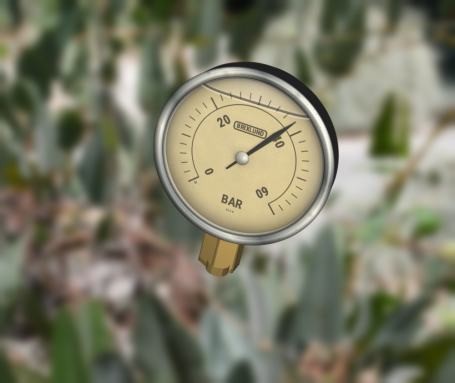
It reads bar 38
